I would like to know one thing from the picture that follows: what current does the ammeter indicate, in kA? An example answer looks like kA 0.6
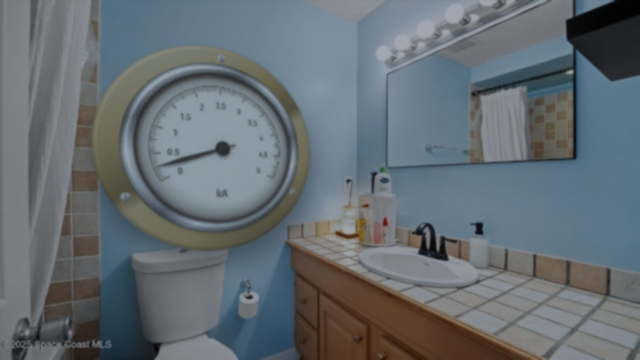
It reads kA 0.25
